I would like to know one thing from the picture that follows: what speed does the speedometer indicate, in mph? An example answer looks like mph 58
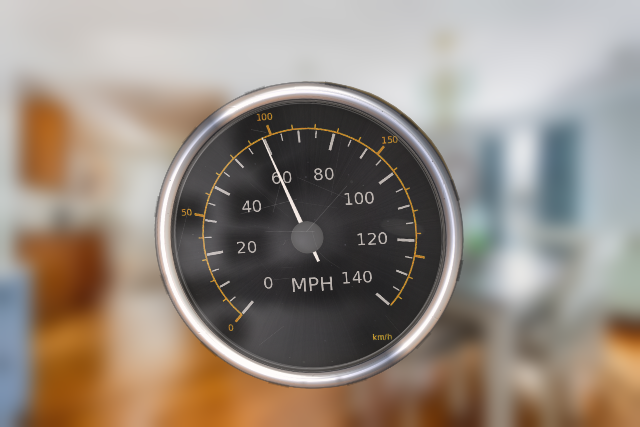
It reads mph 60
